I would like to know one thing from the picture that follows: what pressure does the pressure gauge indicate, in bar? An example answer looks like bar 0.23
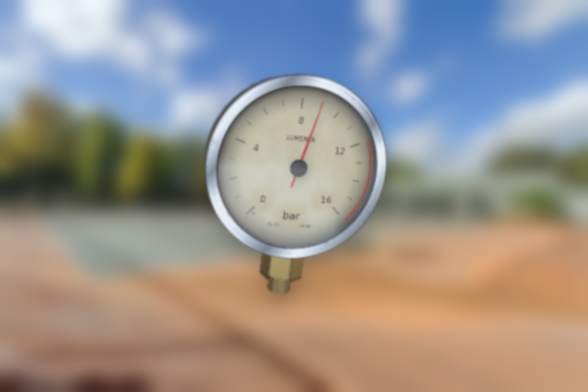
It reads bar 9
